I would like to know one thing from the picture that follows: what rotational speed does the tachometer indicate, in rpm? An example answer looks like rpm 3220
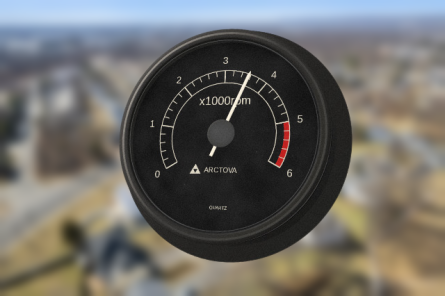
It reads rpm 3600
